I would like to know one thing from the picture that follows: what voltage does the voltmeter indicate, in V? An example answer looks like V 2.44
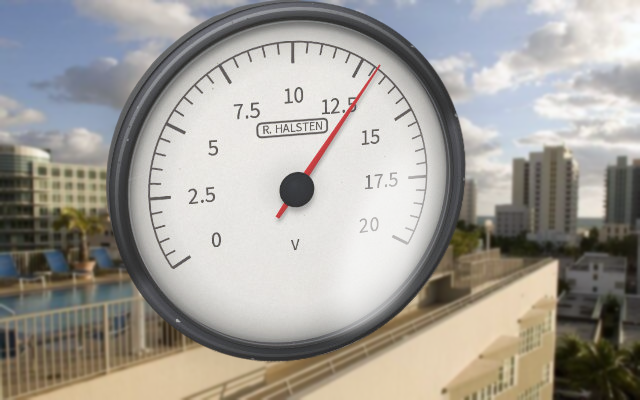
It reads V 13
